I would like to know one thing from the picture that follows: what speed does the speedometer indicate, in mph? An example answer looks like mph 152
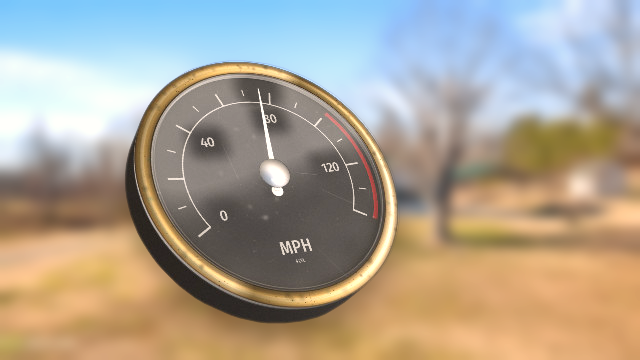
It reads mph 75
